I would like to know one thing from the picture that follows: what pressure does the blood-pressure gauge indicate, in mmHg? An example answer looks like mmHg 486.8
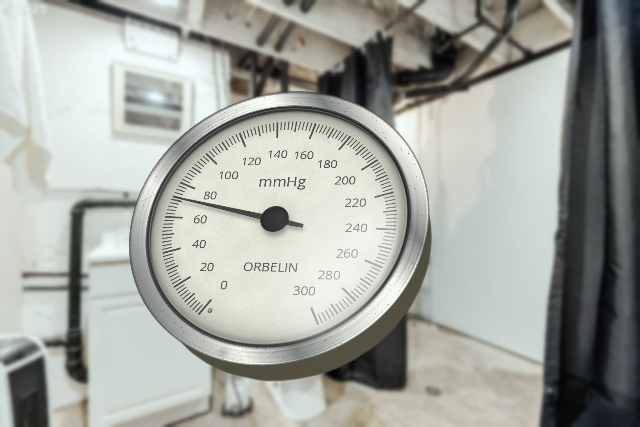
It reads mmHg 70
